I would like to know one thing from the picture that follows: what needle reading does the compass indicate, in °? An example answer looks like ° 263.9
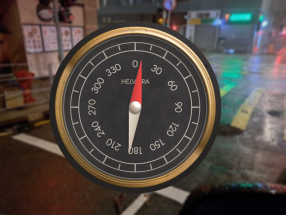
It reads ° 7.5
